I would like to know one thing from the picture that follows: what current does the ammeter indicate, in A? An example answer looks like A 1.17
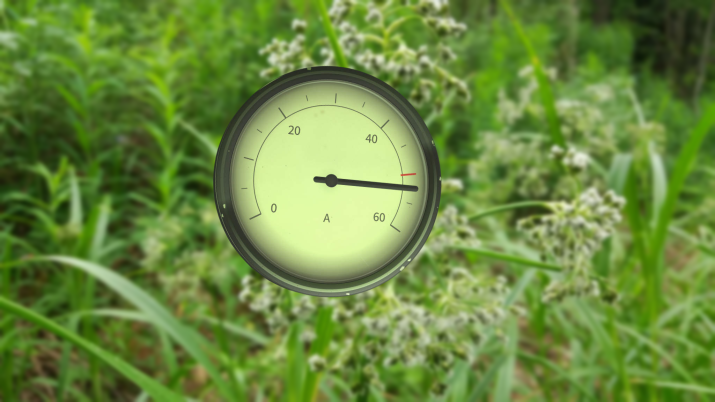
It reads A 52.5
